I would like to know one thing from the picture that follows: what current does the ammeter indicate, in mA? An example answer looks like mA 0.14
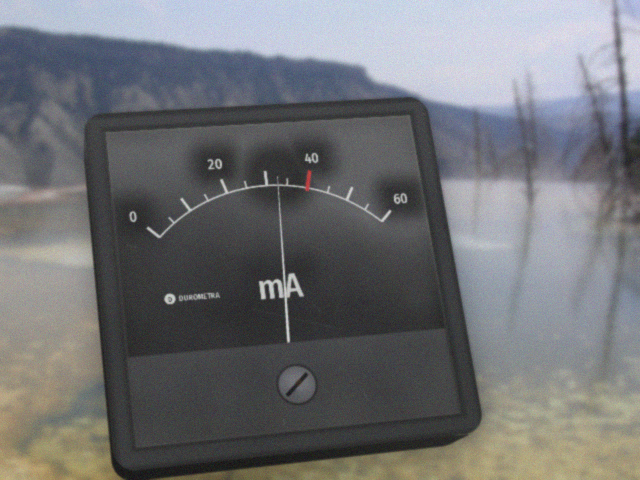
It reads mA 32.5
